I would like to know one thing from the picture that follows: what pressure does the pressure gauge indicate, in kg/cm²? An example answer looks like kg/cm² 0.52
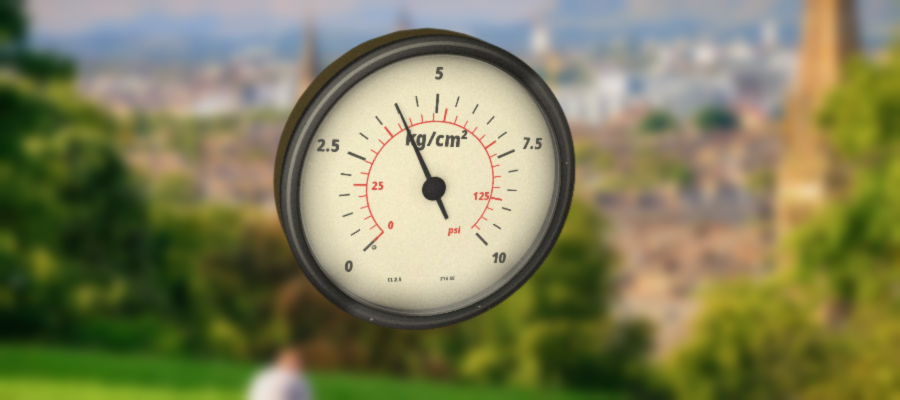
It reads kg/cm² 4
